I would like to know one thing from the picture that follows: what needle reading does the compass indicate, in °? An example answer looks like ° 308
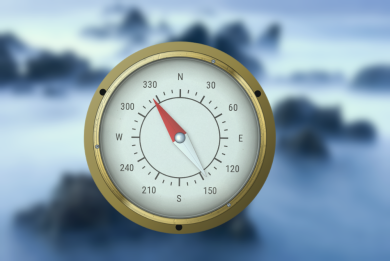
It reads ° 325
